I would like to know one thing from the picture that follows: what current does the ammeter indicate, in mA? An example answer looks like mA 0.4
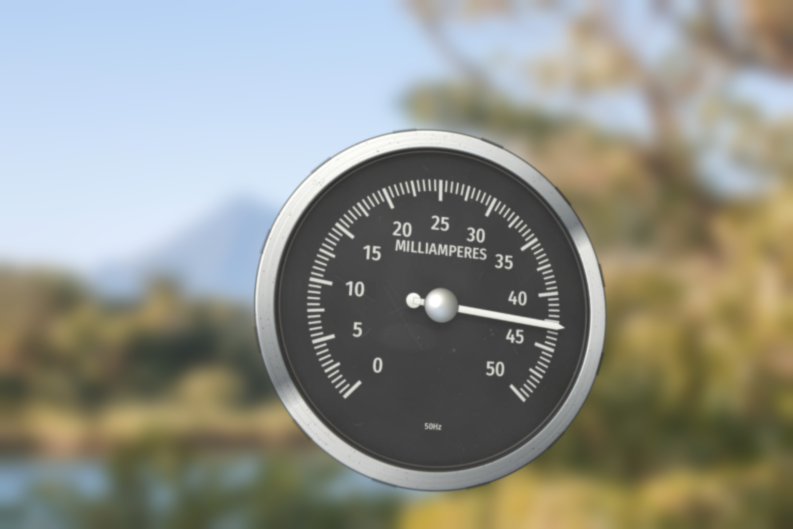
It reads mA 43
